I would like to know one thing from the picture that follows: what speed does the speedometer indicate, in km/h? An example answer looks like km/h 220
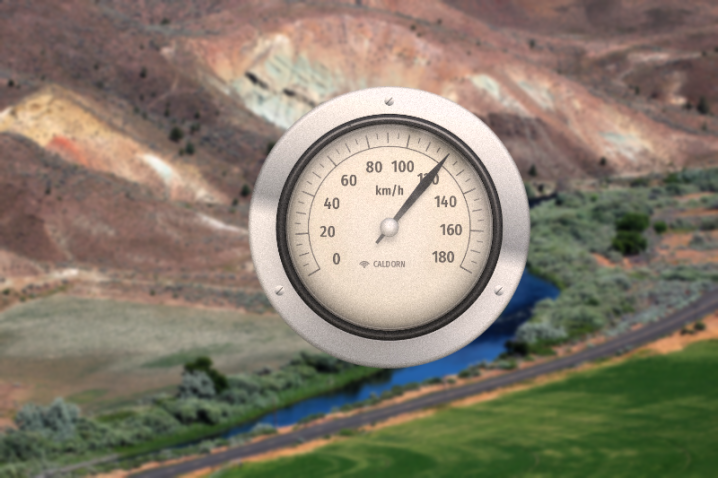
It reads km/h 120
